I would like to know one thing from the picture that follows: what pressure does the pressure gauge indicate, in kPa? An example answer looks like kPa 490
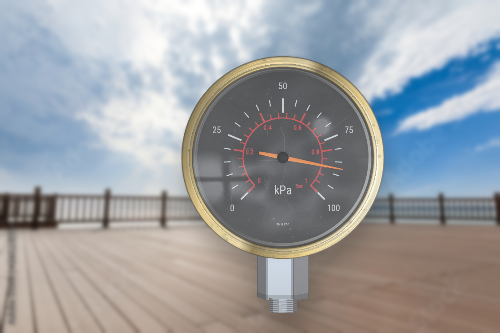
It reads kPa 87.5
